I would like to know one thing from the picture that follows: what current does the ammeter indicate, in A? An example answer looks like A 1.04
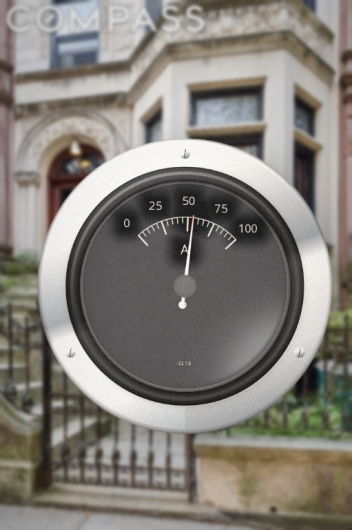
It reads A 55
